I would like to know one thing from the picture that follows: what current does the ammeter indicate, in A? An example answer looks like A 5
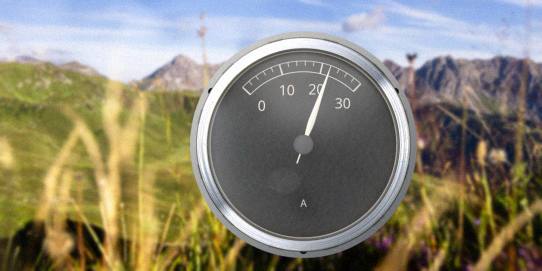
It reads A 22
